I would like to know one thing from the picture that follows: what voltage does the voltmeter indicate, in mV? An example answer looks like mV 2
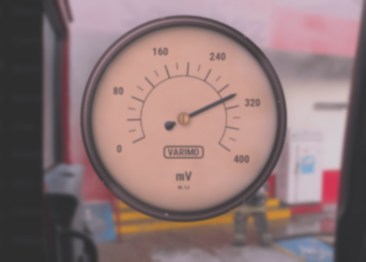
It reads mV 300
